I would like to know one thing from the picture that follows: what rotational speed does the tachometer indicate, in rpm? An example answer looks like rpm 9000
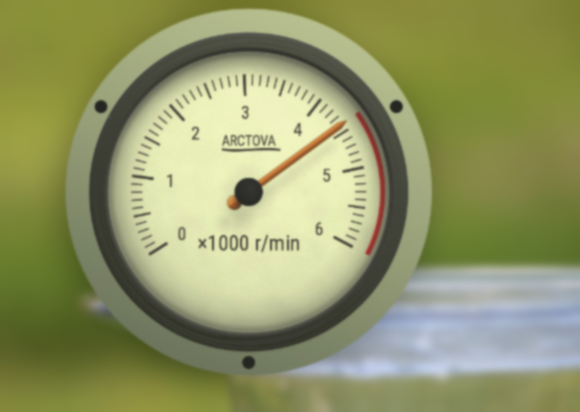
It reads rpm 4400
